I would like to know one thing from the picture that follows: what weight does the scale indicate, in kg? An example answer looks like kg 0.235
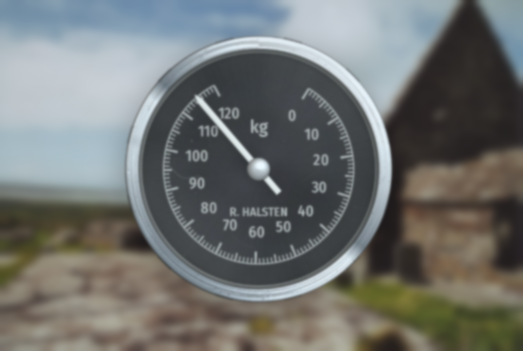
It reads kg 115
